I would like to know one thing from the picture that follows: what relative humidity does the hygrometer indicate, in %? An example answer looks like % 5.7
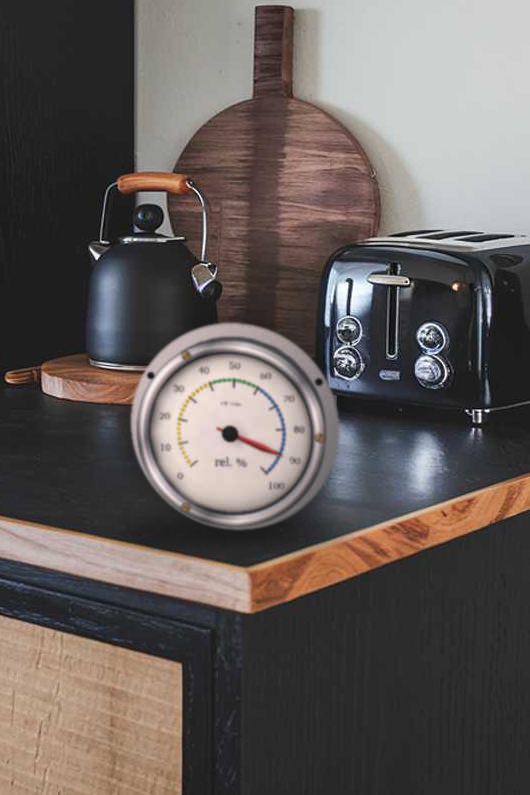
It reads % 90
